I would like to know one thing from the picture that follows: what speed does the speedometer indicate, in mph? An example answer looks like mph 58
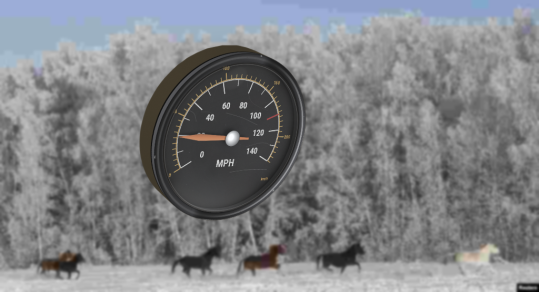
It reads mph 20
